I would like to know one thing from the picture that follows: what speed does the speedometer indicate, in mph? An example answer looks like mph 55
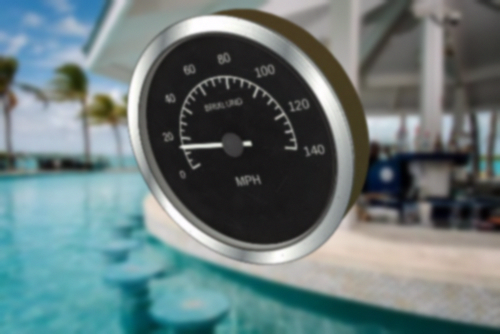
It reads mph 15
